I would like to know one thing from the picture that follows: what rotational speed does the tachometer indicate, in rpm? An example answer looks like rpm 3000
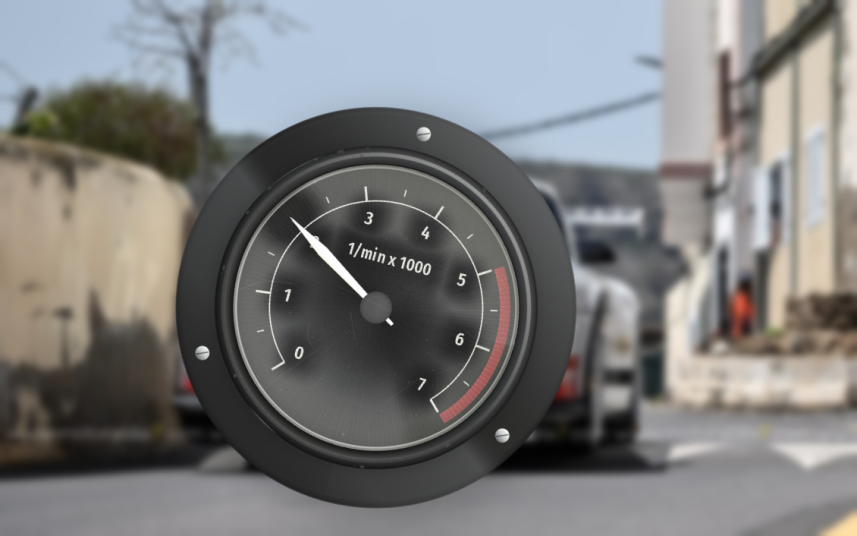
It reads rpm 2000
